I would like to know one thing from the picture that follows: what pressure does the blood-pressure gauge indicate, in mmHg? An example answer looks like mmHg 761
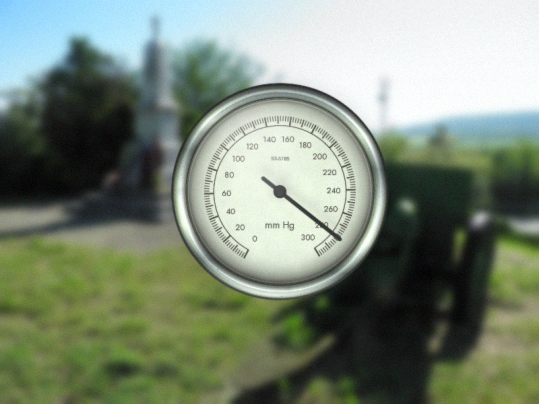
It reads mmHg 280
